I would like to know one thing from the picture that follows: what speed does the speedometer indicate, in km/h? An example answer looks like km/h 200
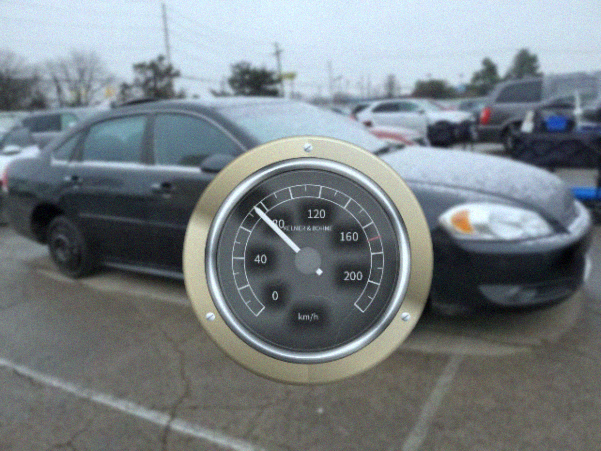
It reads km/h 75
